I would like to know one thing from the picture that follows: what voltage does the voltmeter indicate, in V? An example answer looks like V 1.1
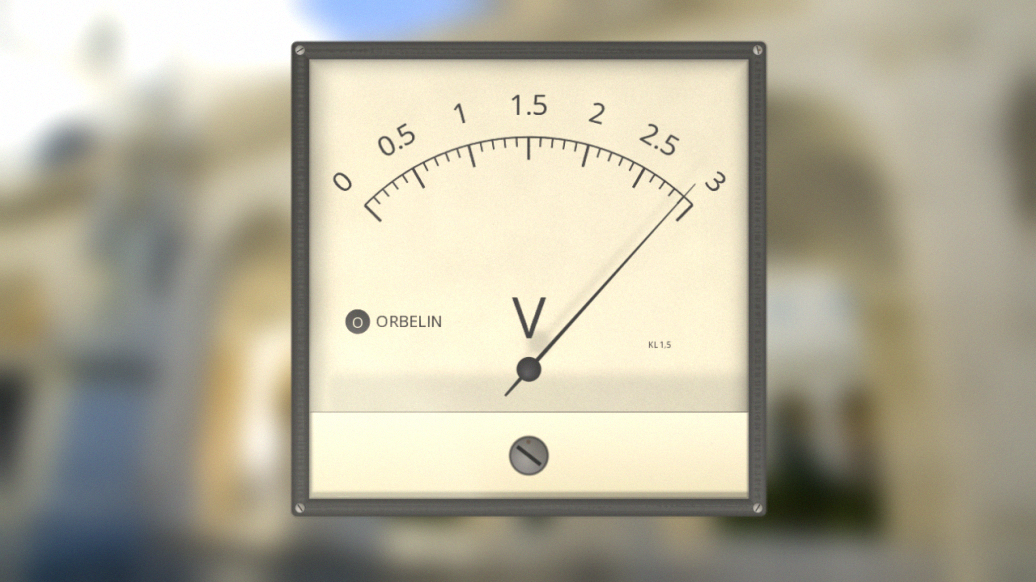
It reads V 2.9
